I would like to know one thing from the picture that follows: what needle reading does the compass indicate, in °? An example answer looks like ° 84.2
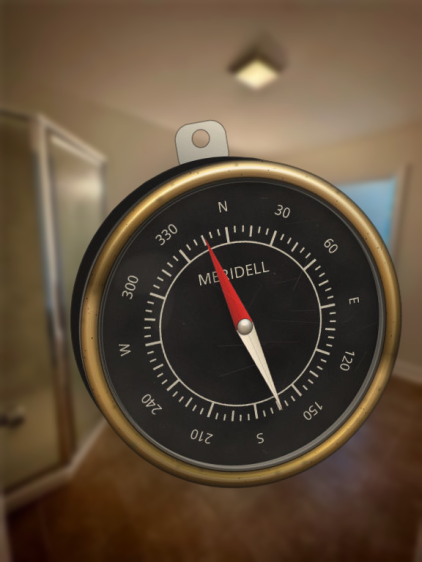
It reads ° 345
